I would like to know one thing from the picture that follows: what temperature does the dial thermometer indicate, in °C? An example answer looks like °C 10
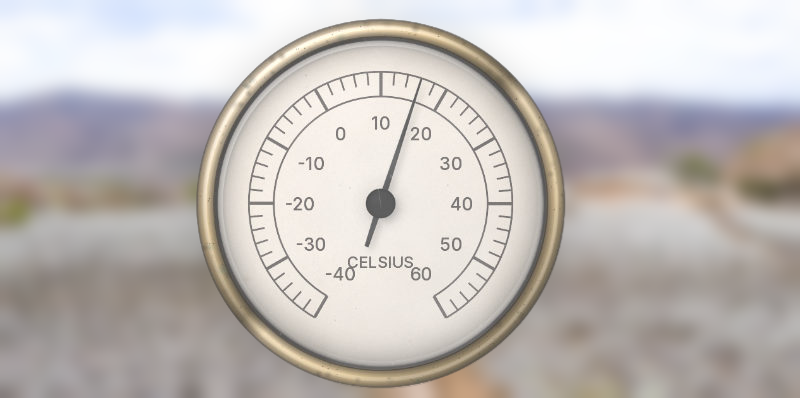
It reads °C 16
